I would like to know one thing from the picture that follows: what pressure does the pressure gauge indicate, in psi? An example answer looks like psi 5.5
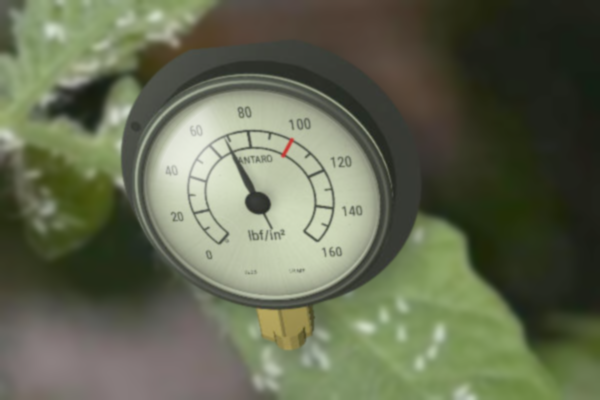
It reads psi 70
